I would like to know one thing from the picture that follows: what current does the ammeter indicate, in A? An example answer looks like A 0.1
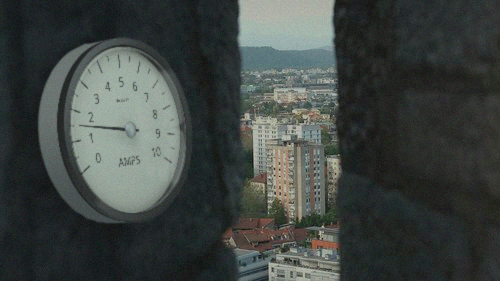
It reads A 1.5
